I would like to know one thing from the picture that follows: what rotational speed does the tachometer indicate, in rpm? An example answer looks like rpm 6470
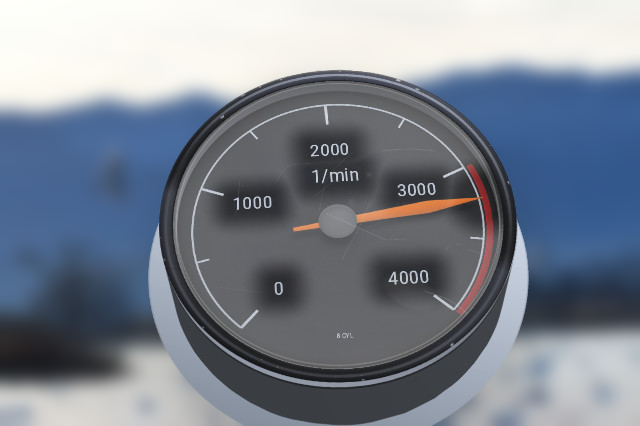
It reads rpm 3250
